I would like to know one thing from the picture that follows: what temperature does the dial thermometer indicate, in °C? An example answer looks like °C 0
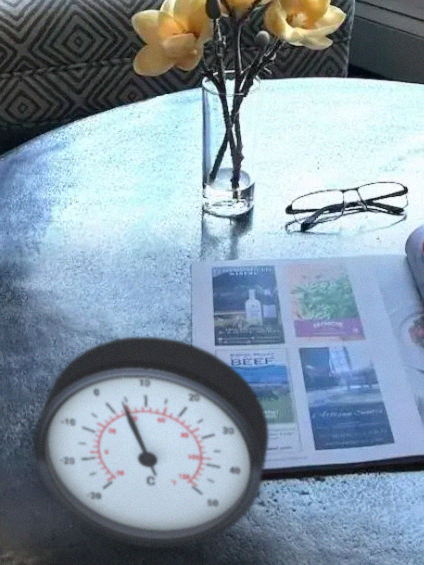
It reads °C 5
